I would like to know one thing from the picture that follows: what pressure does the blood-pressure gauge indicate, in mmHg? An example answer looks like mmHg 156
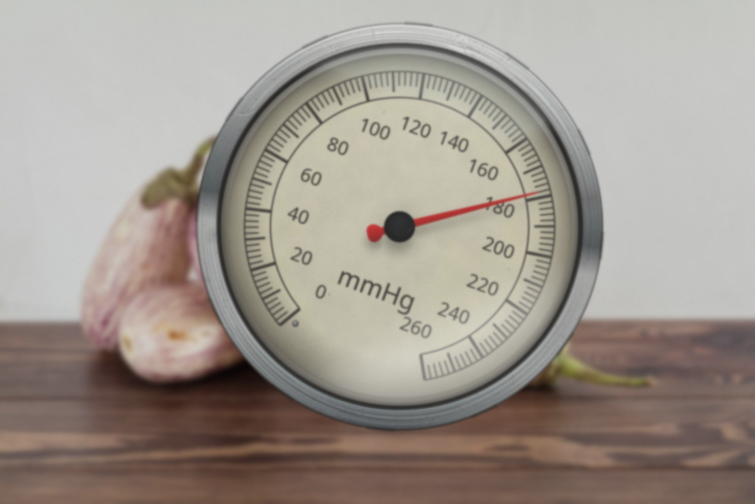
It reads mmHg 178
